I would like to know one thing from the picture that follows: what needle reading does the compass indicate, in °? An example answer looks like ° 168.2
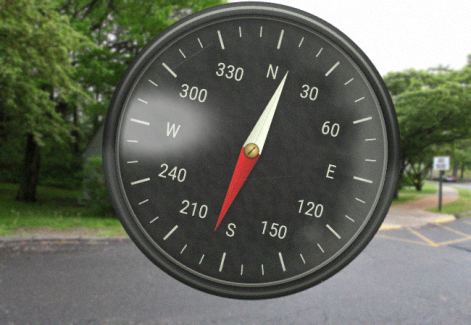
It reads ° 190
